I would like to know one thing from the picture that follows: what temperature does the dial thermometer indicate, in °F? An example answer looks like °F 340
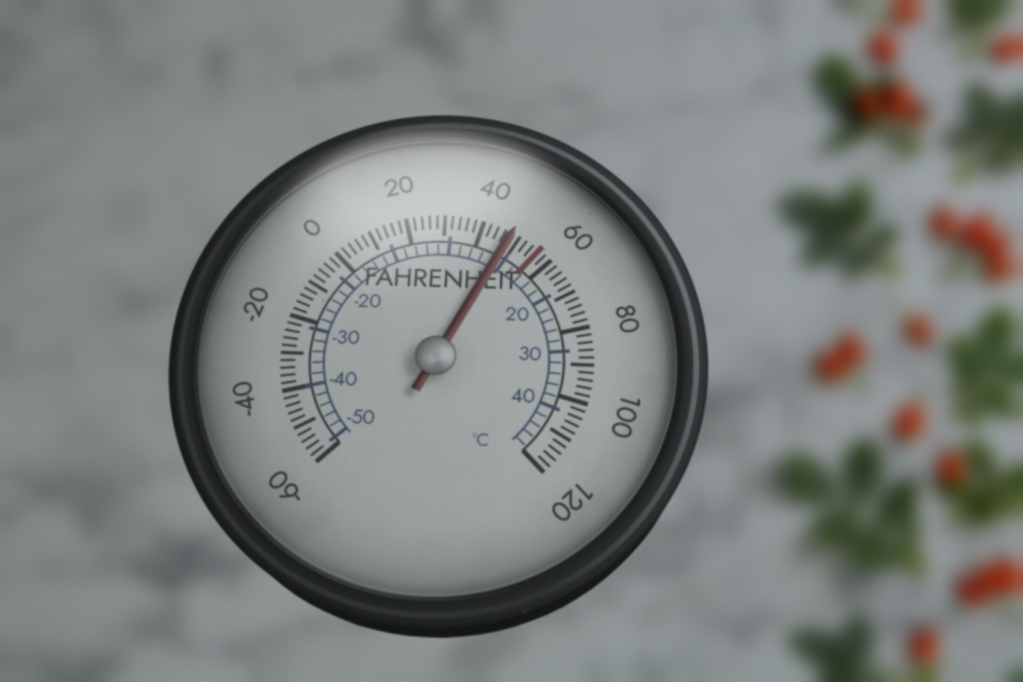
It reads °F 48
